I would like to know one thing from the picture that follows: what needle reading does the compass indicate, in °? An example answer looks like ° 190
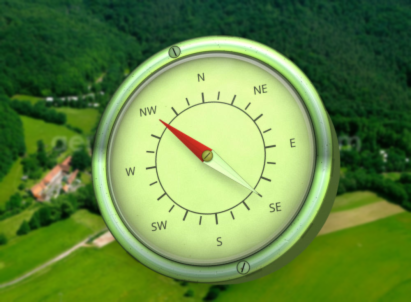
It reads ° 315
